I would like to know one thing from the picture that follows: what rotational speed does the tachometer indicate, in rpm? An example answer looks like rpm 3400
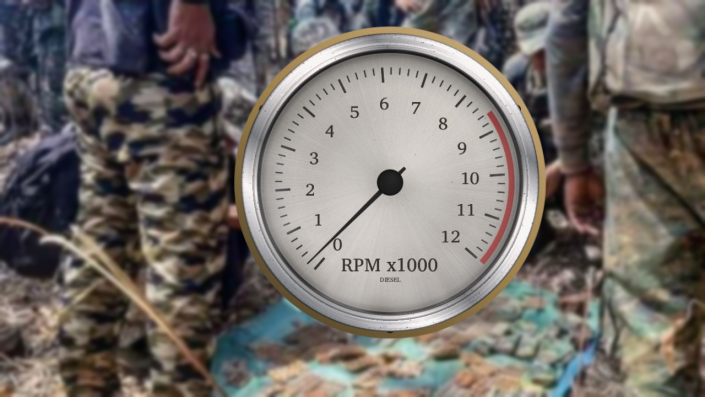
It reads rpm 200
